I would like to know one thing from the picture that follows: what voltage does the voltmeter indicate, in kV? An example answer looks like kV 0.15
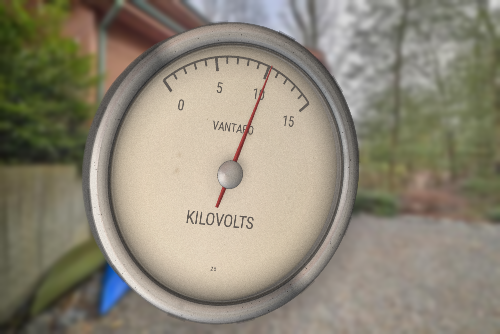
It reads kV 10
